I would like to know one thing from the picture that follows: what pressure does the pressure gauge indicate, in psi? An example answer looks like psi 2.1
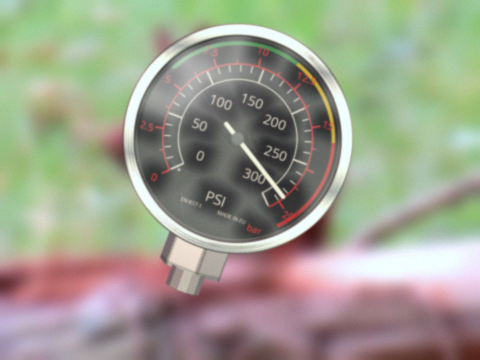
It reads psi 285
